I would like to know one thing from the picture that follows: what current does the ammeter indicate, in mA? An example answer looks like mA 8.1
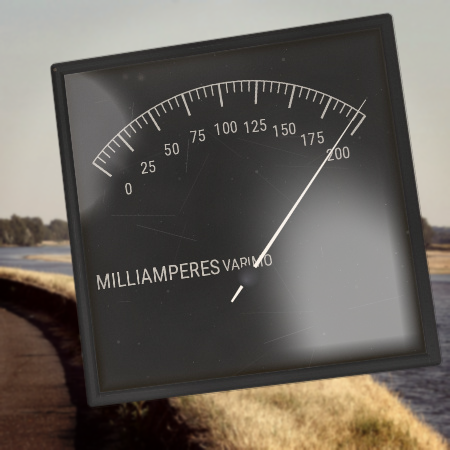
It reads mA 195
